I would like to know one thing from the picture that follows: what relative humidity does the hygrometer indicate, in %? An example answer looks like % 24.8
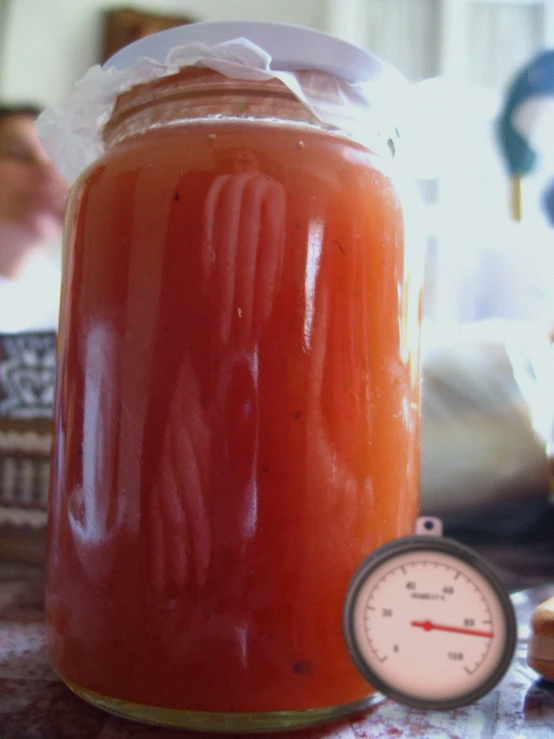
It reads % 84
